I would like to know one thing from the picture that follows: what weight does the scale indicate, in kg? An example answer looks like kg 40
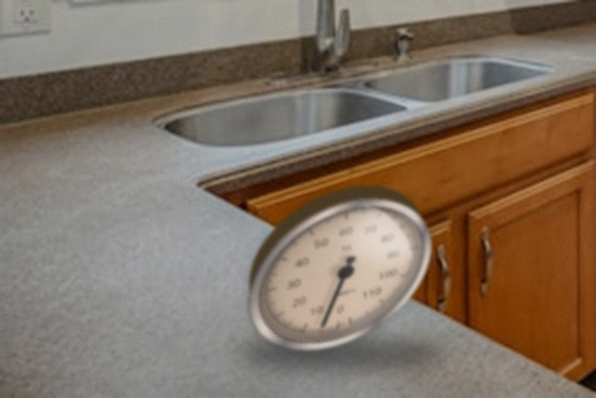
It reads kg 5
